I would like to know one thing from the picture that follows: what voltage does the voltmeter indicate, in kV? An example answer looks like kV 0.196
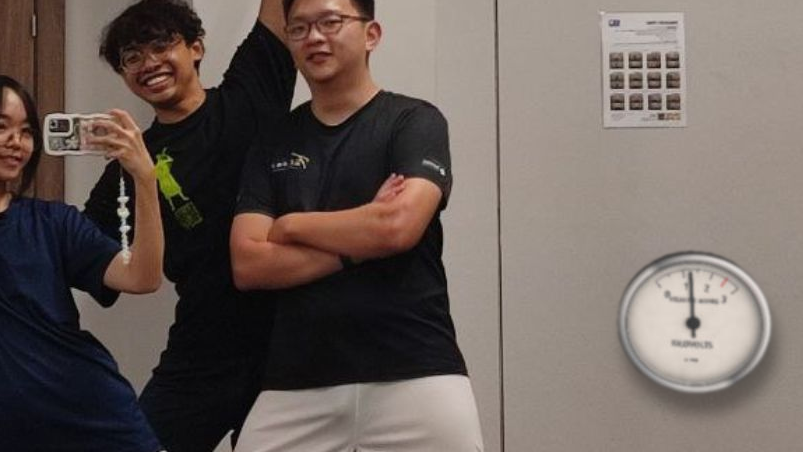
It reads kV 1.25
